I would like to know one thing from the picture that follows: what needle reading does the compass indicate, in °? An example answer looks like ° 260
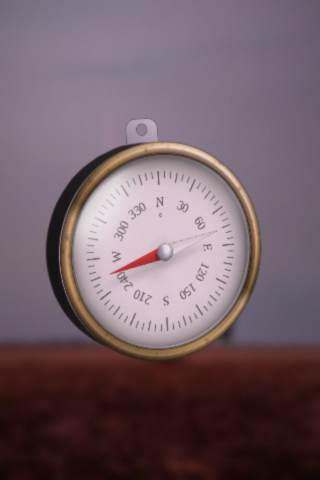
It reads ° 255
